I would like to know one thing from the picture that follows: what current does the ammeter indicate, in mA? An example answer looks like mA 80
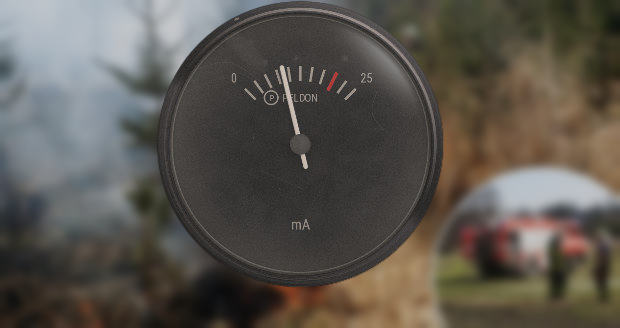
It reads mA 8.75
